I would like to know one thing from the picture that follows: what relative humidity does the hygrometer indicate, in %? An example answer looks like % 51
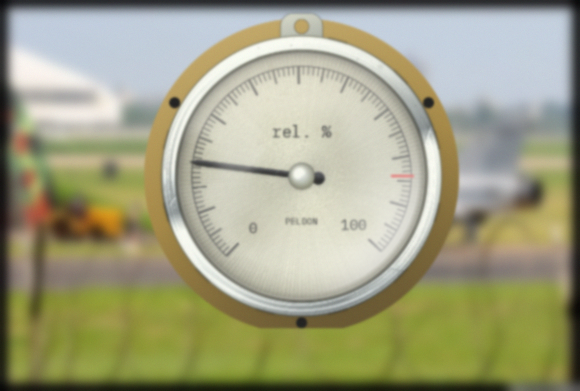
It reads % 20
